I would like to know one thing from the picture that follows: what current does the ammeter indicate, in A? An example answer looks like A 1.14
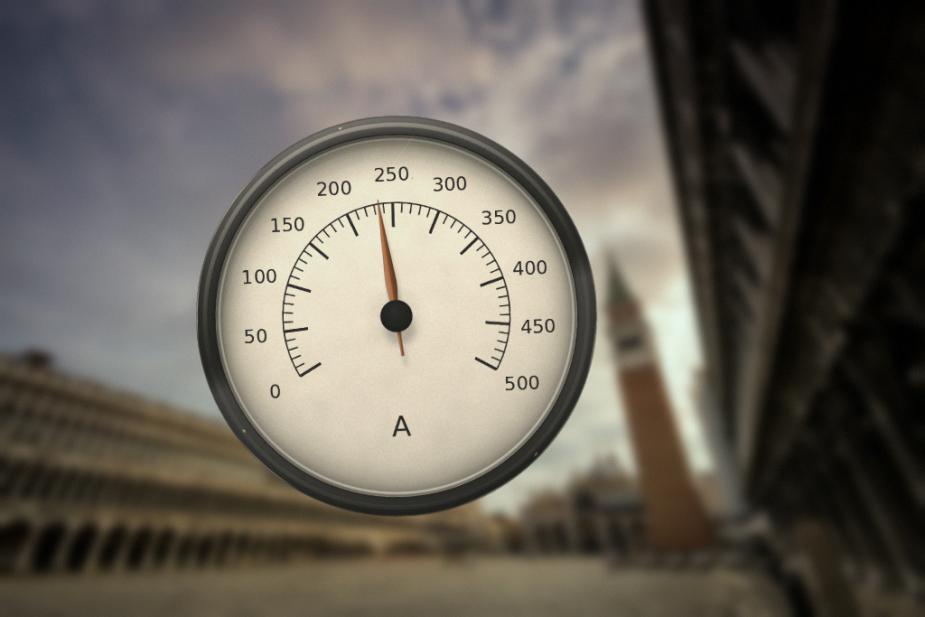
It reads A 235
